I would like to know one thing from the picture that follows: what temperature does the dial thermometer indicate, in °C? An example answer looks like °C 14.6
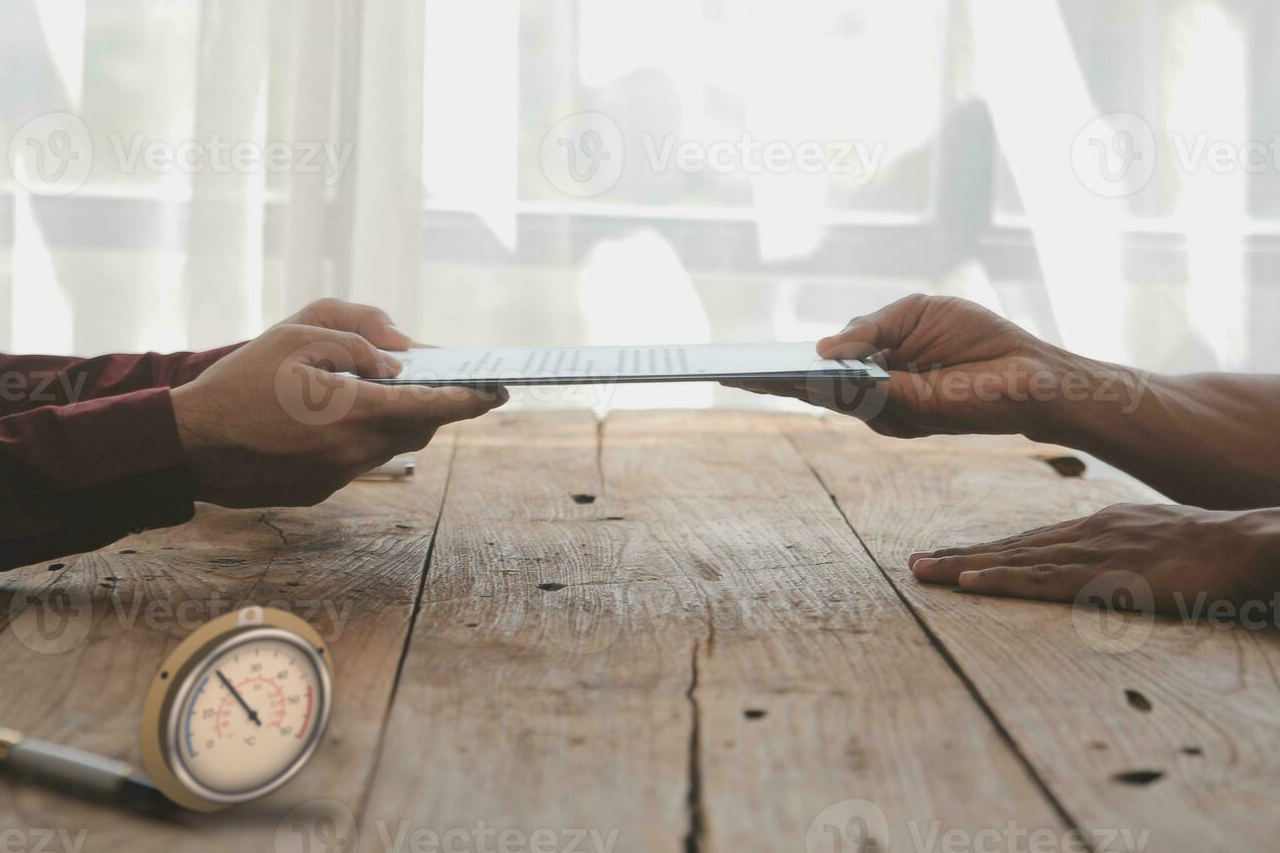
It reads °C 20
